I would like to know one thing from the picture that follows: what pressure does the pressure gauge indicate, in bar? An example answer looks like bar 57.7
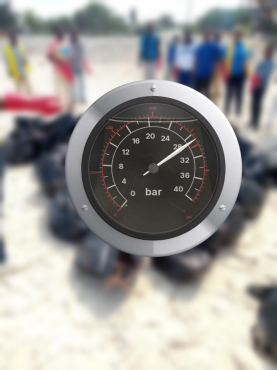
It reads bar 29
